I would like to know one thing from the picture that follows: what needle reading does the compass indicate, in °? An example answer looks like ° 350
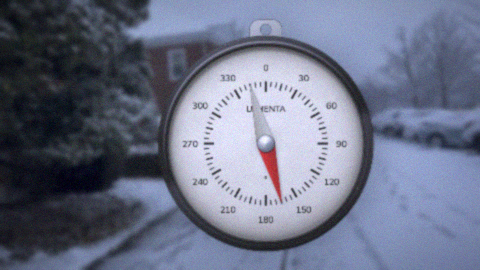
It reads ° 165
